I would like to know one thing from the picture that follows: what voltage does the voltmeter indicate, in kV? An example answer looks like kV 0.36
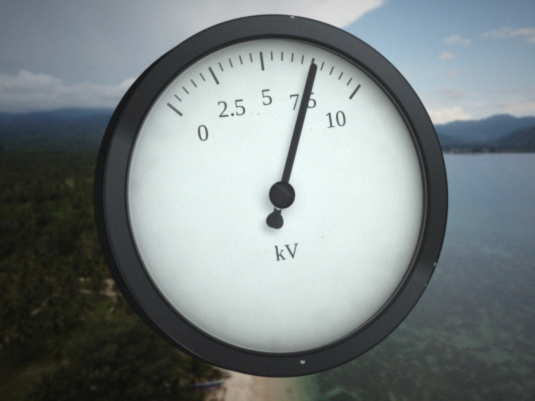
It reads kV 7.5
